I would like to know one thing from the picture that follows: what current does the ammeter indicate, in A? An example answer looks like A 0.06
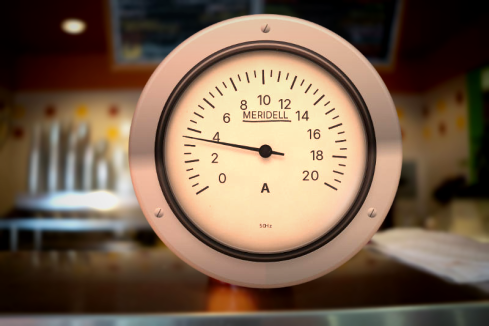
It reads A 3.5
